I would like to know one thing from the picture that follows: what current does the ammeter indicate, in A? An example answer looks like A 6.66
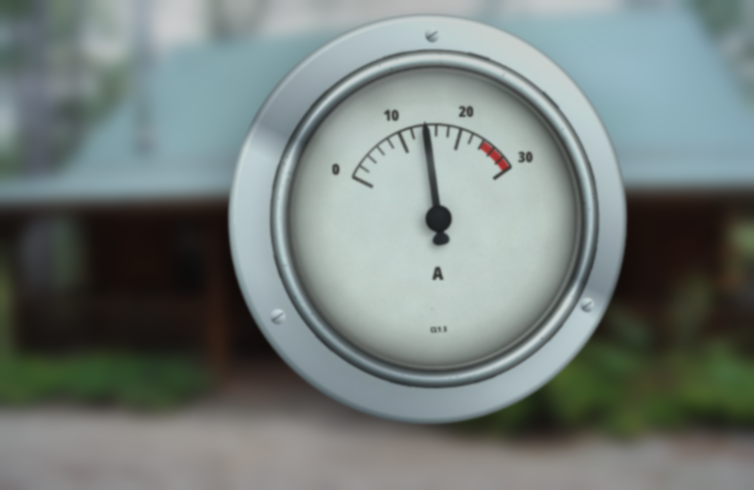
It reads A 14
